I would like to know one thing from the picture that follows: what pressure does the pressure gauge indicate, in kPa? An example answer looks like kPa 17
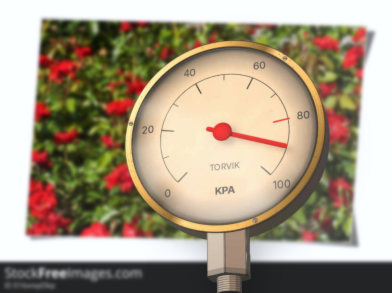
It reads kPa 90
